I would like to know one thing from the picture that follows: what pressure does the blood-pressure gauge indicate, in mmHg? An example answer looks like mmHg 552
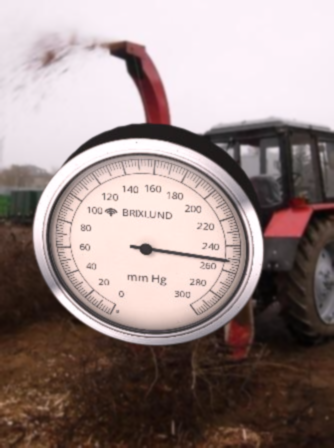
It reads mmHg 250
